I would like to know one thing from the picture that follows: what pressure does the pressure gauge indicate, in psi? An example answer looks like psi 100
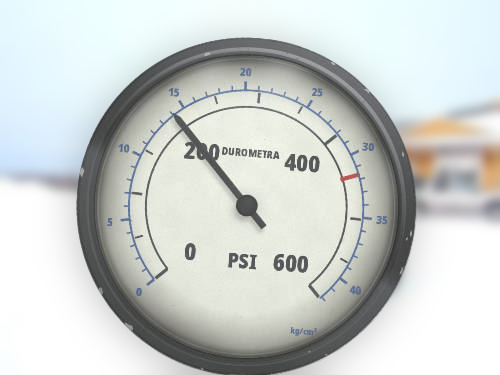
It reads psi 200
